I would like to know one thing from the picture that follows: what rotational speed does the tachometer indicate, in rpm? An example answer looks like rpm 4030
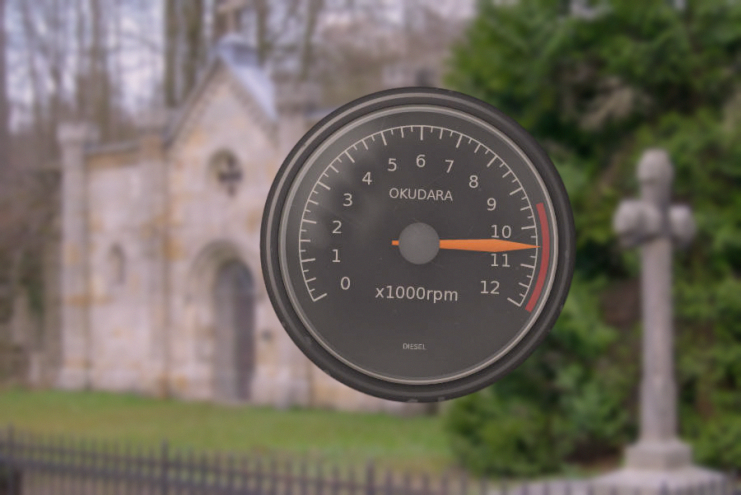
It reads rpm 10500
